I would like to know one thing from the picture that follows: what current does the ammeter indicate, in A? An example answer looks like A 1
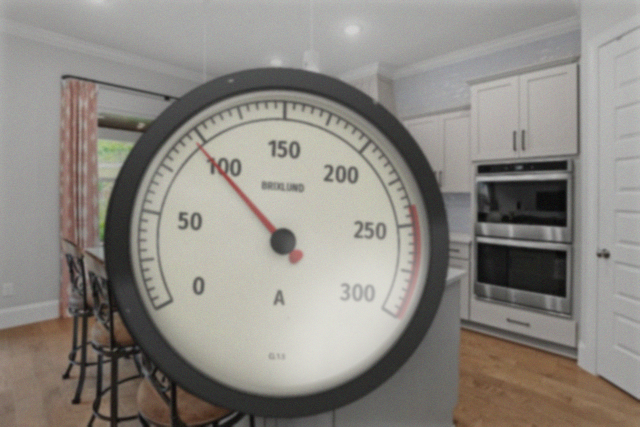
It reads A 95
